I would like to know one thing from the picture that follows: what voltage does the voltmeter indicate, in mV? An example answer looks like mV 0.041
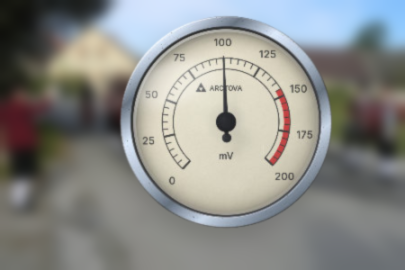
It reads mV 100
